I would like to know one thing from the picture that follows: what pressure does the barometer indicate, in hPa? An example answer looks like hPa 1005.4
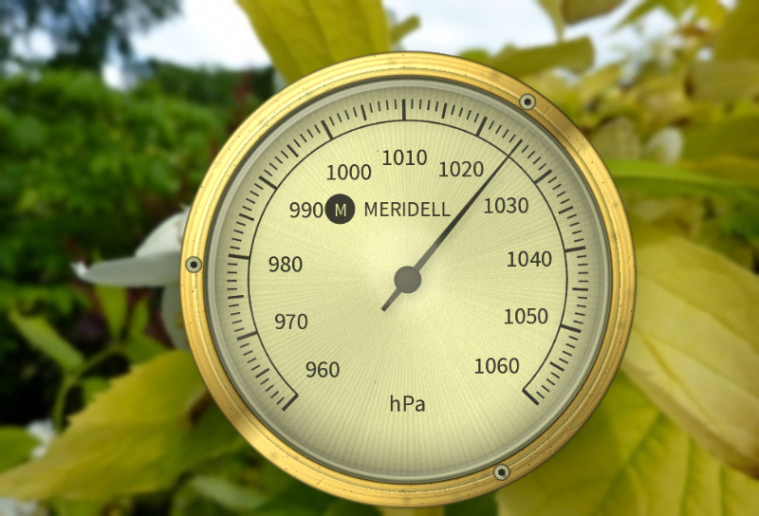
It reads hPa 1025
